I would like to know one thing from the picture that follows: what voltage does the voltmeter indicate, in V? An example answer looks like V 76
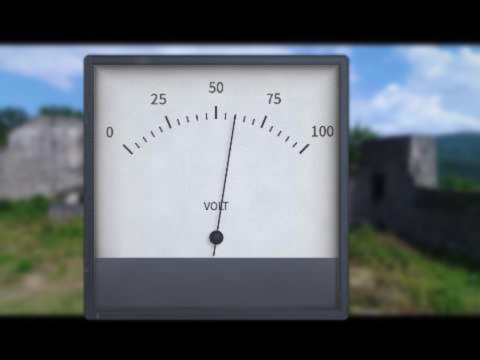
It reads V 60
